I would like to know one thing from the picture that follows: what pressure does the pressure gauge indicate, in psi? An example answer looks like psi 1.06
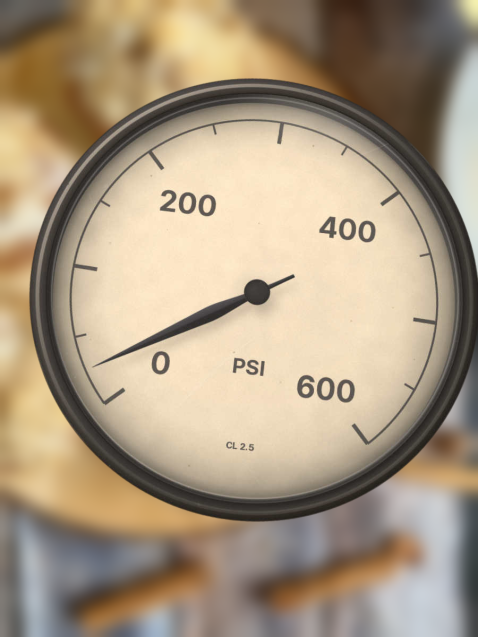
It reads psi 25
